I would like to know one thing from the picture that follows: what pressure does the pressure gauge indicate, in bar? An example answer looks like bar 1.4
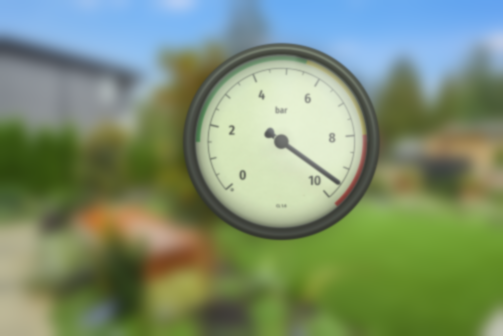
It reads bar 9.5
